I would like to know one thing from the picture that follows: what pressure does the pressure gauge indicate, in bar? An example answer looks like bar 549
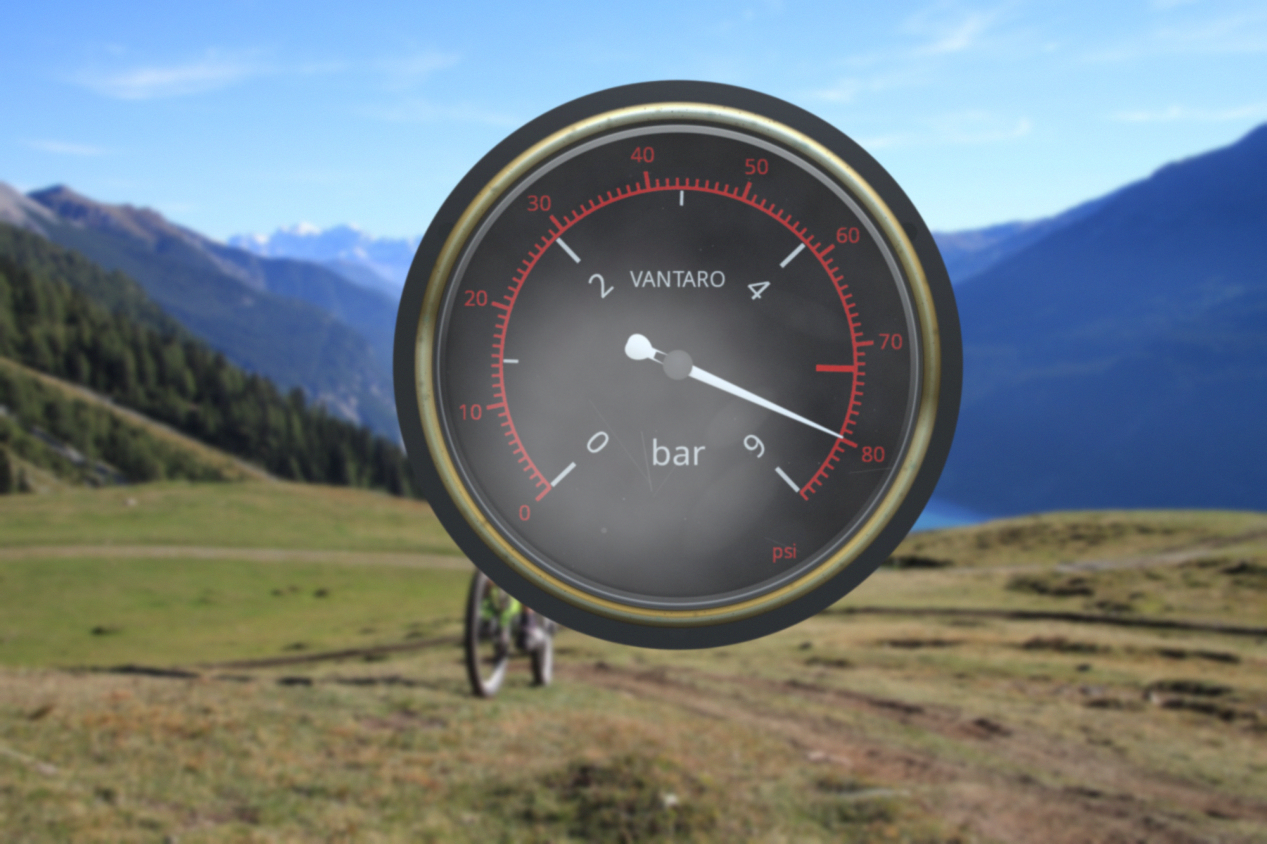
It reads bar 5.5
